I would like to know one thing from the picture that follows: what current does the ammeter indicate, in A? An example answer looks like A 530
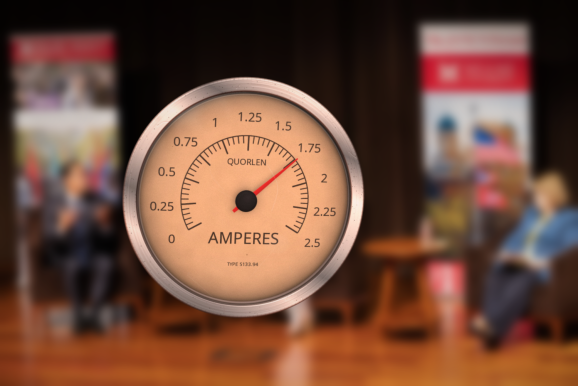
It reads A 1.75
